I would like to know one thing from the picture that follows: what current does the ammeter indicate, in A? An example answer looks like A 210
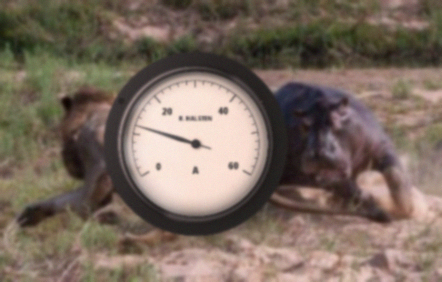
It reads A 12
